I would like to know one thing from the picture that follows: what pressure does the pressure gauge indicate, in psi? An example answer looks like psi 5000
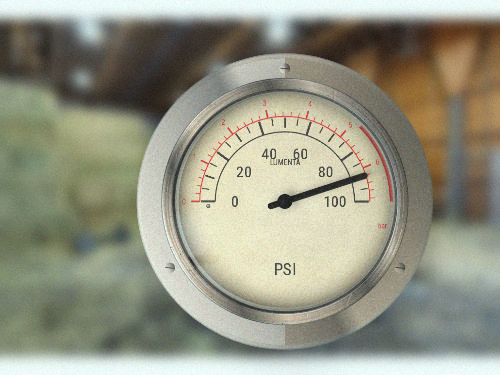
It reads psi 90
